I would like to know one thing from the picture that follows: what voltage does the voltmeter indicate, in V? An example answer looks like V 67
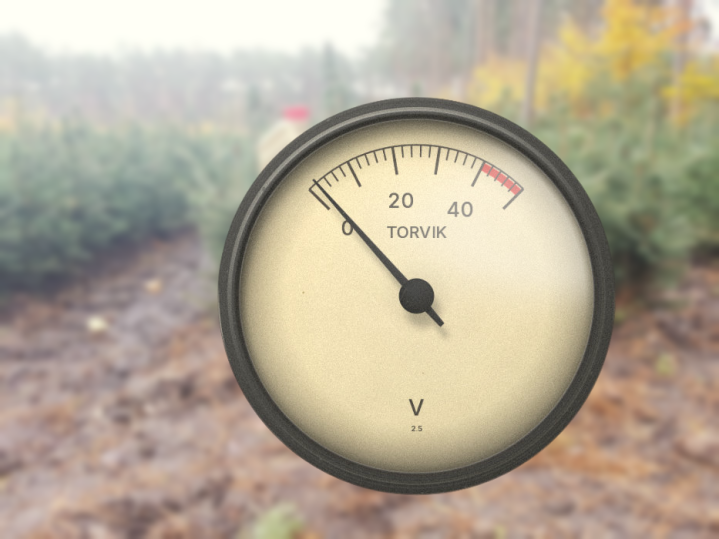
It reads V 2
